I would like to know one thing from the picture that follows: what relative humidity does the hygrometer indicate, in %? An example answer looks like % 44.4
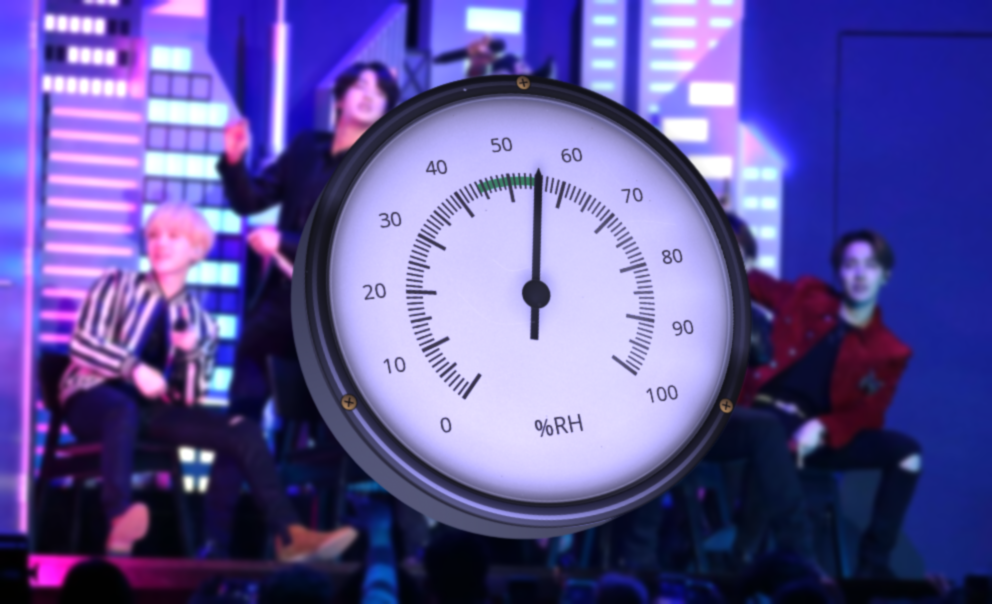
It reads % 55
